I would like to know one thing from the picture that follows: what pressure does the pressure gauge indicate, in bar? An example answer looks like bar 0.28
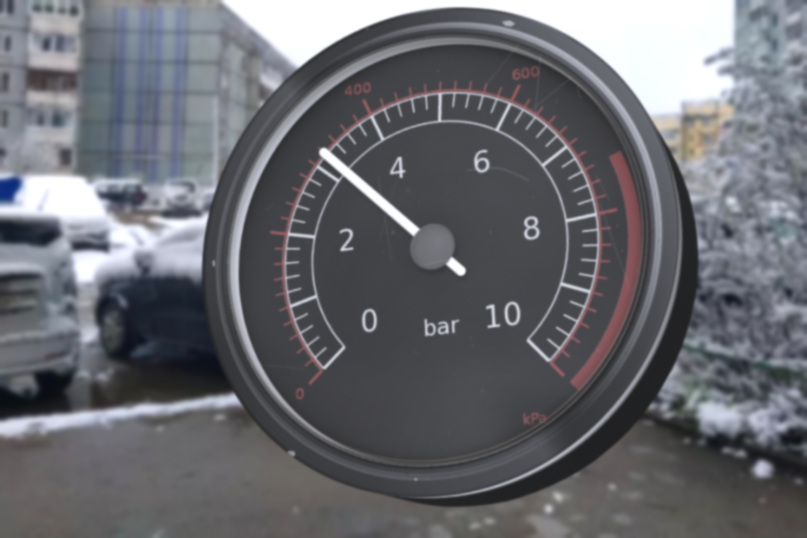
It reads bar 3.2
